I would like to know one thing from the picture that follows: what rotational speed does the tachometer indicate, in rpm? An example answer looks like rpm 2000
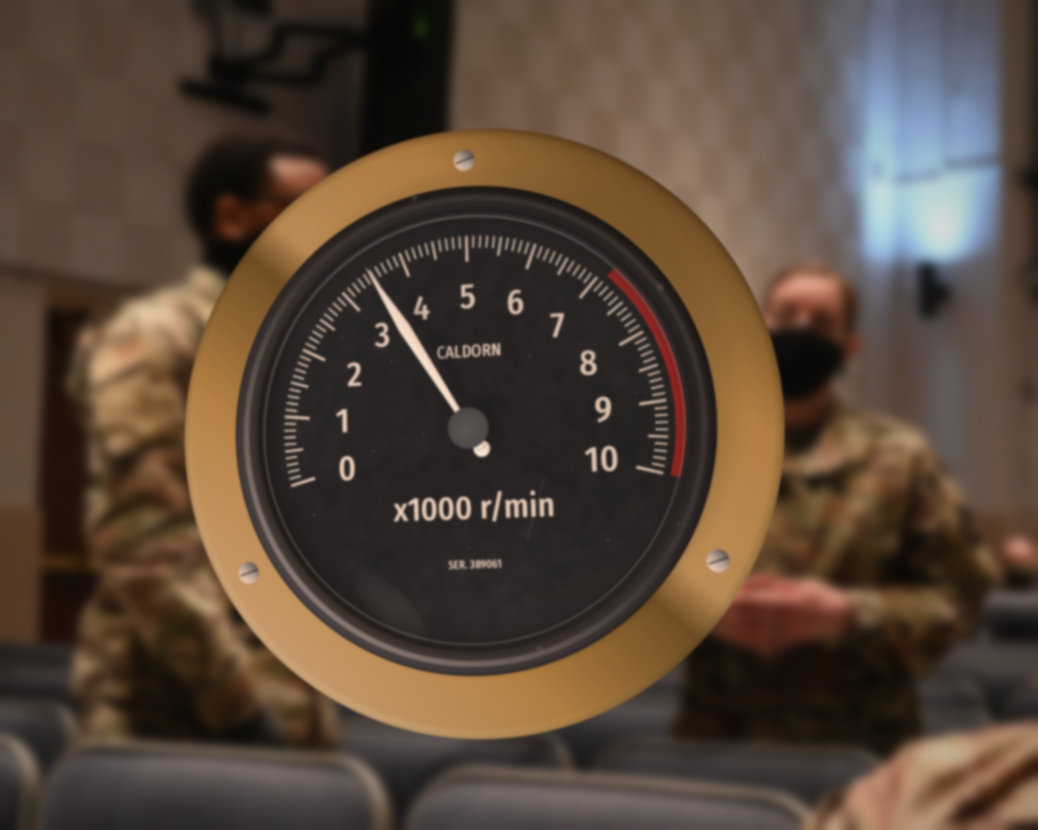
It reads rpm 3500
